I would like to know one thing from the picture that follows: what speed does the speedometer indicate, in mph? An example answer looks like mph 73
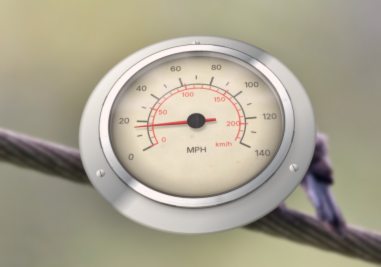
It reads mph 15
